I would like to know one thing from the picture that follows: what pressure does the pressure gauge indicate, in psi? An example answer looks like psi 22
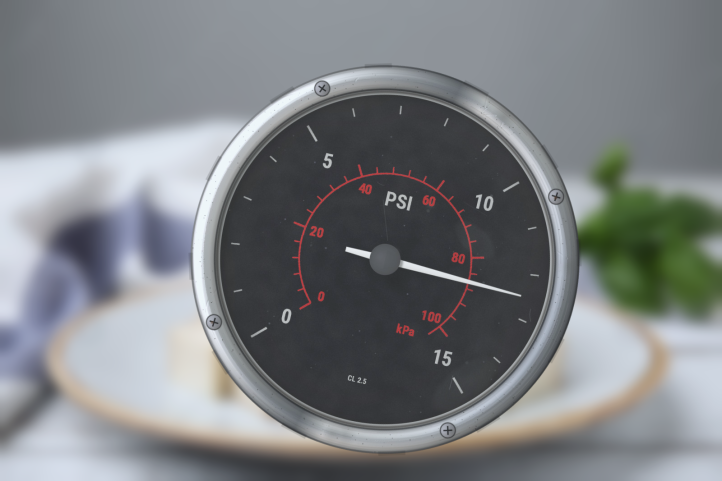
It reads psi 12.5
